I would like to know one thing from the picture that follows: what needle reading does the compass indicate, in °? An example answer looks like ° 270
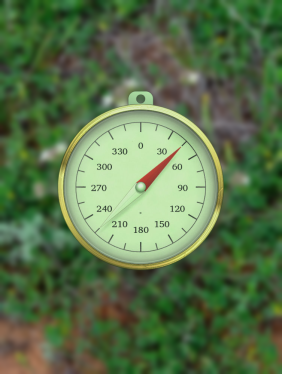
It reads ° 45
